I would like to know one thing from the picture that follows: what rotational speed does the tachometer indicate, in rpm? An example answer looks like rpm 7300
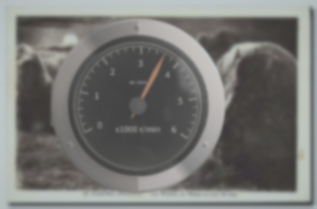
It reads rpm 3600
